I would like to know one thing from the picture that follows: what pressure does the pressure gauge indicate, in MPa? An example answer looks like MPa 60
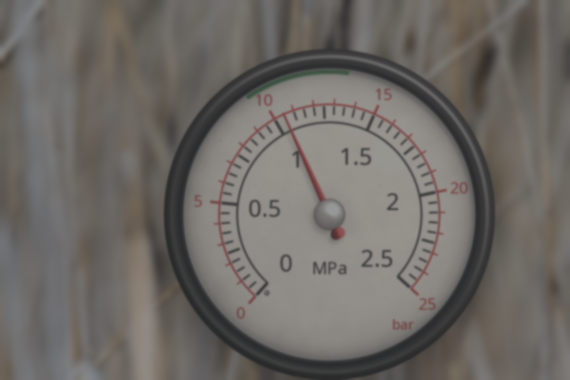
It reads MPa 1.05
